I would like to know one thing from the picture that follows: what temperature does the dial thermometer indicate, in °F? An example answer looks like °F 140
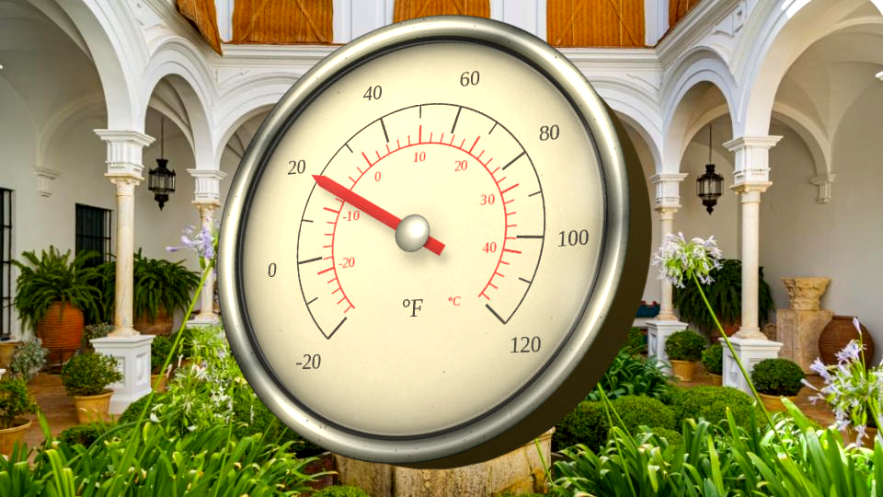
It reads °F 20
